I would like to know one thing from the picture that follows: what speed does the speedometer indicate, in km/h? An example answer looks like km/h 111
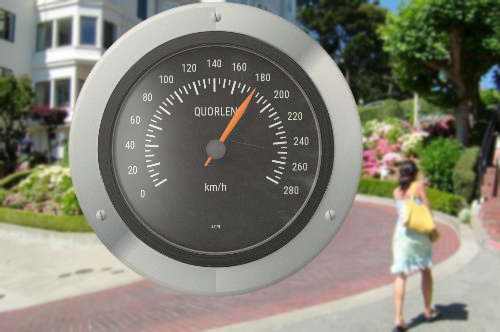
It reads km/h 180
